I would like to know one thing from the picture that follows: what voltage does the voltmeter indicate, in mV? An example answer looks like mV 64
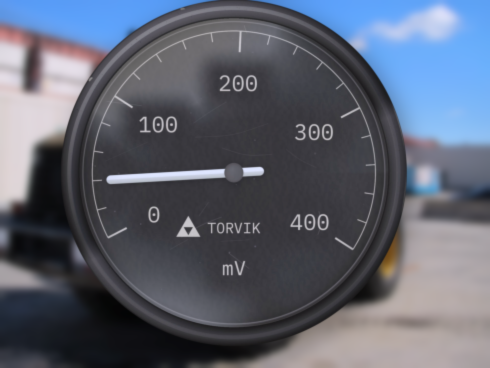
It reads mV 40
